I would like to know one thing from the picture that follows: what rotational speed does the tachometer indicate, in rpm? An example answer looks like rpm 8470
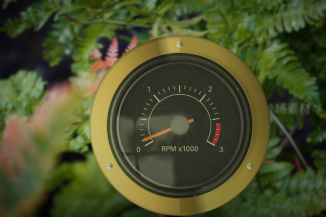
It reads rpm 100
